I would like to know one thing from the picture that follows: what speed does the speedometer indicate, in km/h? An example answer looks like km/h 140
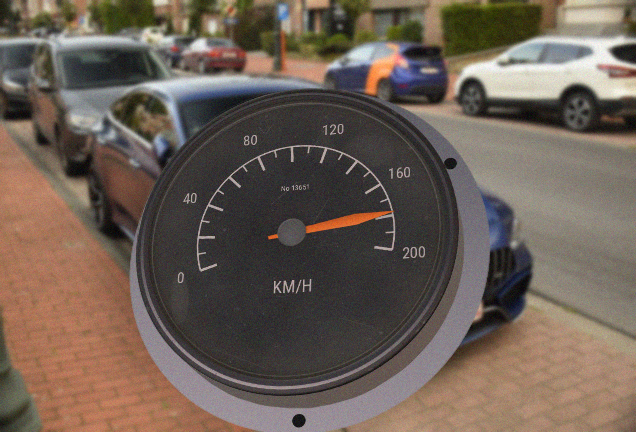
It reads km/h 180
